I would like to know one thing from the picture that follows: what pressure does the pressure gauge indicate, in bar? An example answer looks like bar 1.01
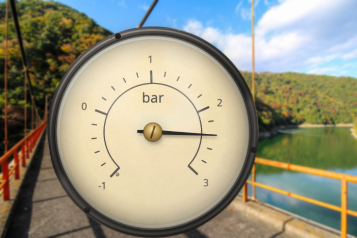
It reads bar 2.4
